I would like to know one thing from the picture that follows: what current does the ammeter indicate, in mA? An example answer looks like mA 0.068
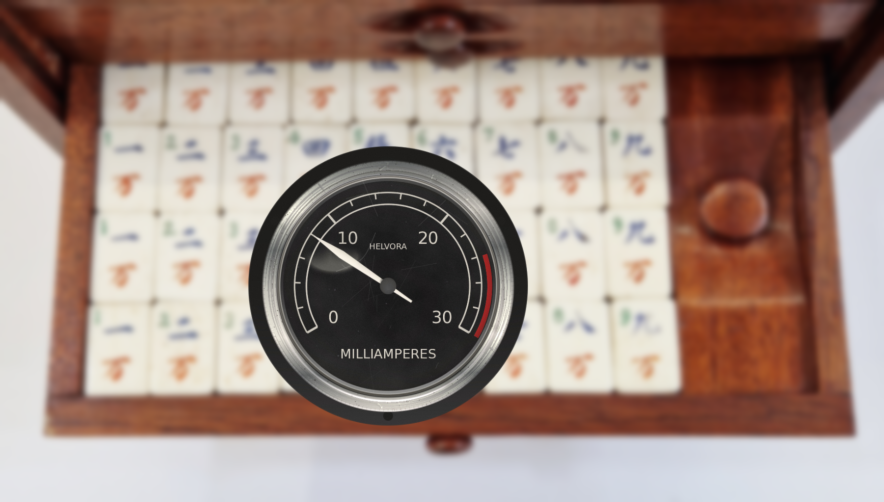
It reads mA 8
